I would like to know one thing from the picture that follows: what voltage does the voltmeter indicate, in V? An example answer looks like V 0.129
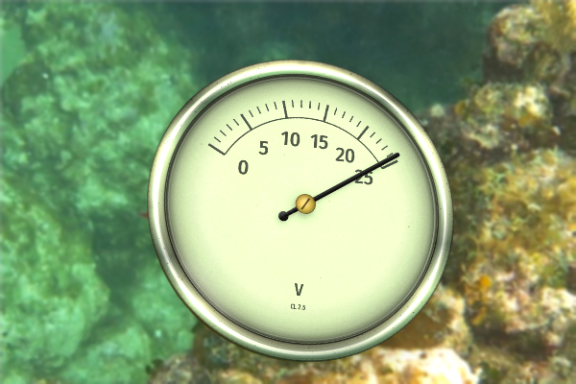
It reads V 24.5
